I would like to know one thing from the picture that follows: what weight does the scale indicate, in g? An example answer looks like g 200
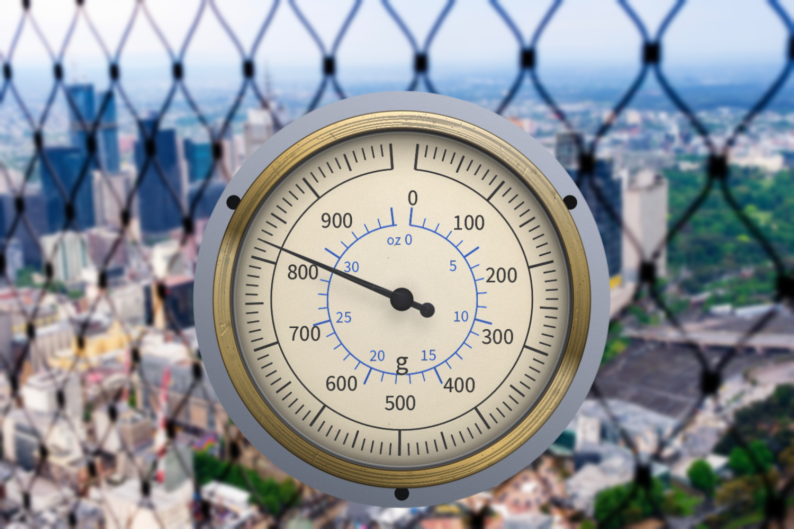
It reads g 820
